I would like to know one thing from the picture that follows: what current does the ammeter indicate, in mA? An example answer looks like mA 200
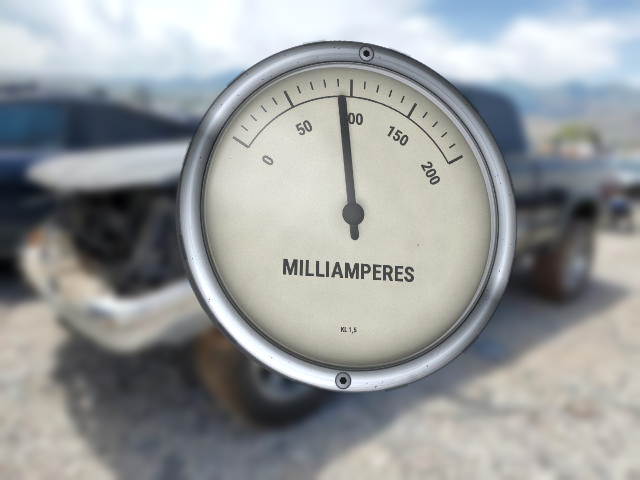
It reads mA 90
